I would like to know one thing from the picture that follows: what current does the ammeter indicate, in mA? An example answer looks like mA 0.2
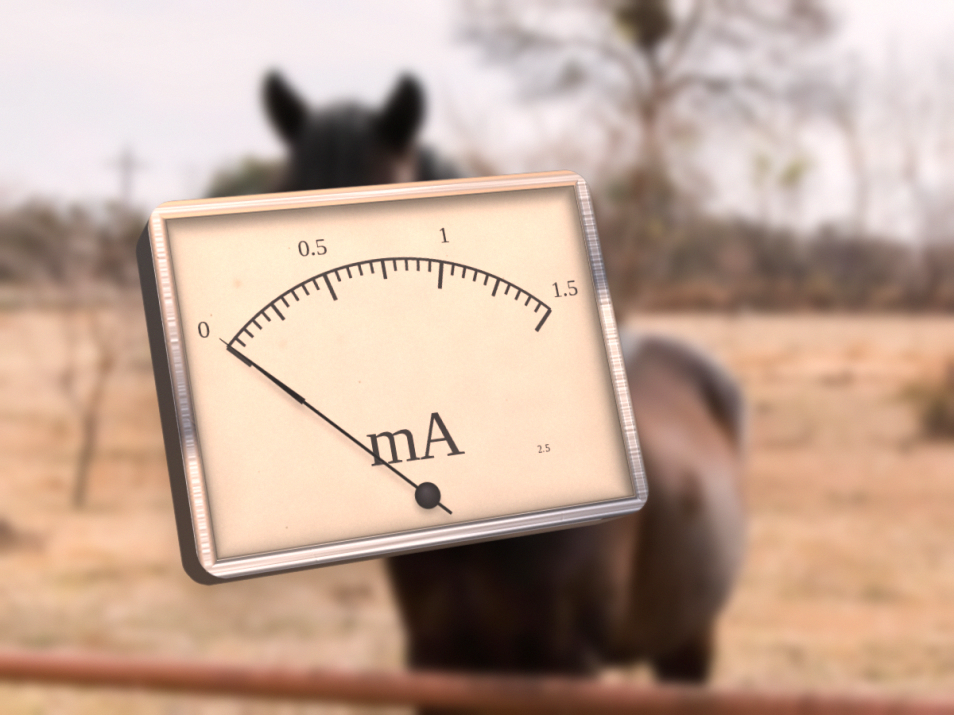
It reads mA 0
